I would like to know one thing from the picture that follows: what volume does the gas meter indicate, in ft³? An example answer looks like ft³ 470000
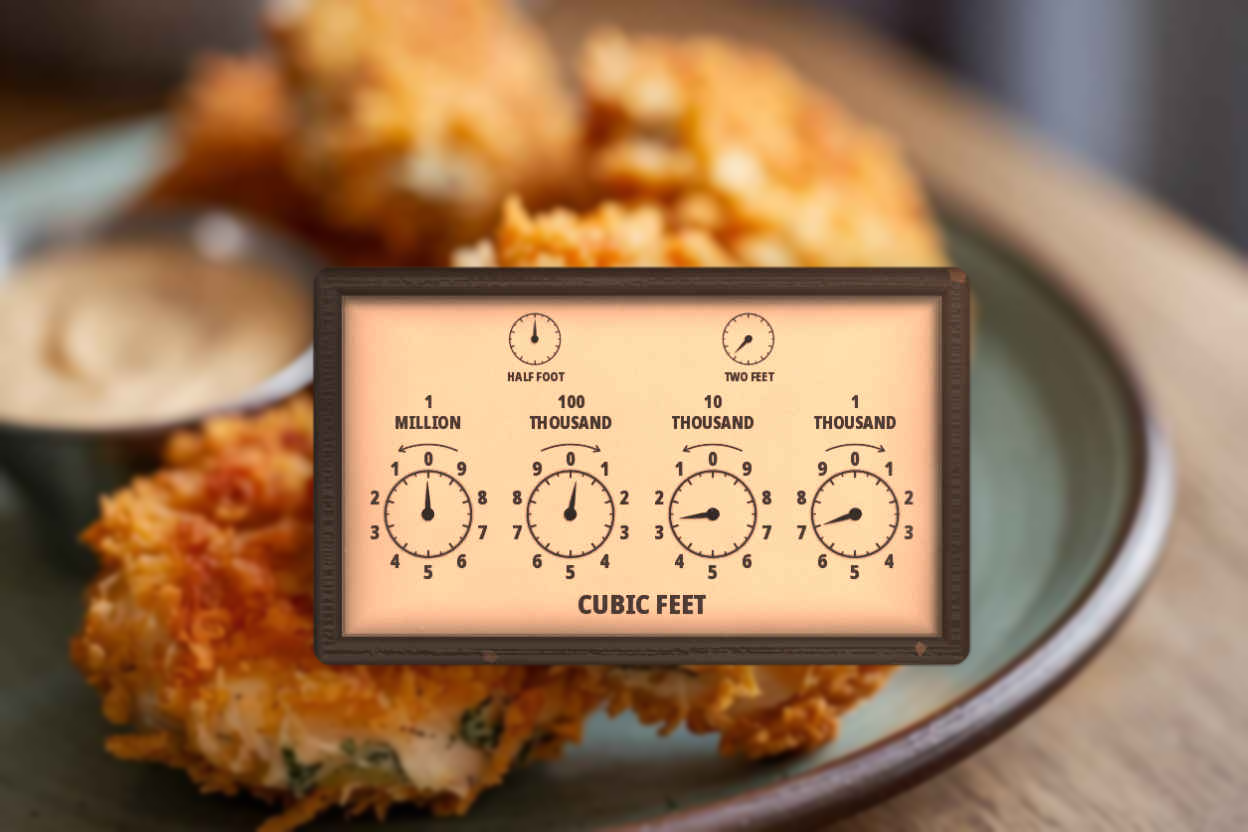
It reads ft³ 2700
